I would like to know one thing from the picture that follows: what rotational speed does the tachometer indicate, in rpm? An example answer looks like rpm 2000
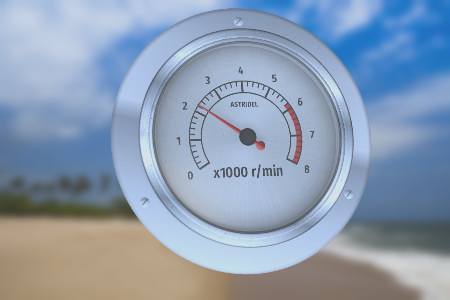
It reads rpm 2200
